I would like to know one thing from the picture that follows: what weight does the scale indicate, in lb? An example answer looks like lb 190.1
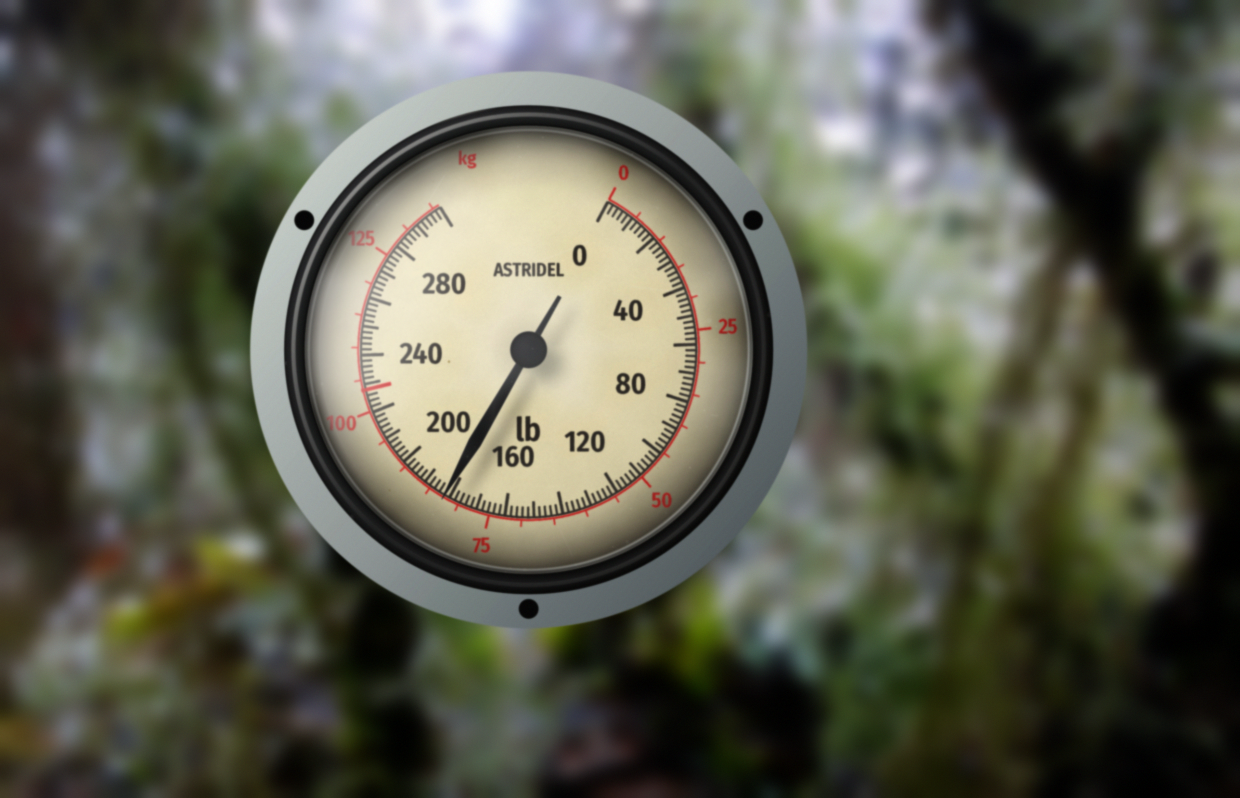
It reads lb 182
